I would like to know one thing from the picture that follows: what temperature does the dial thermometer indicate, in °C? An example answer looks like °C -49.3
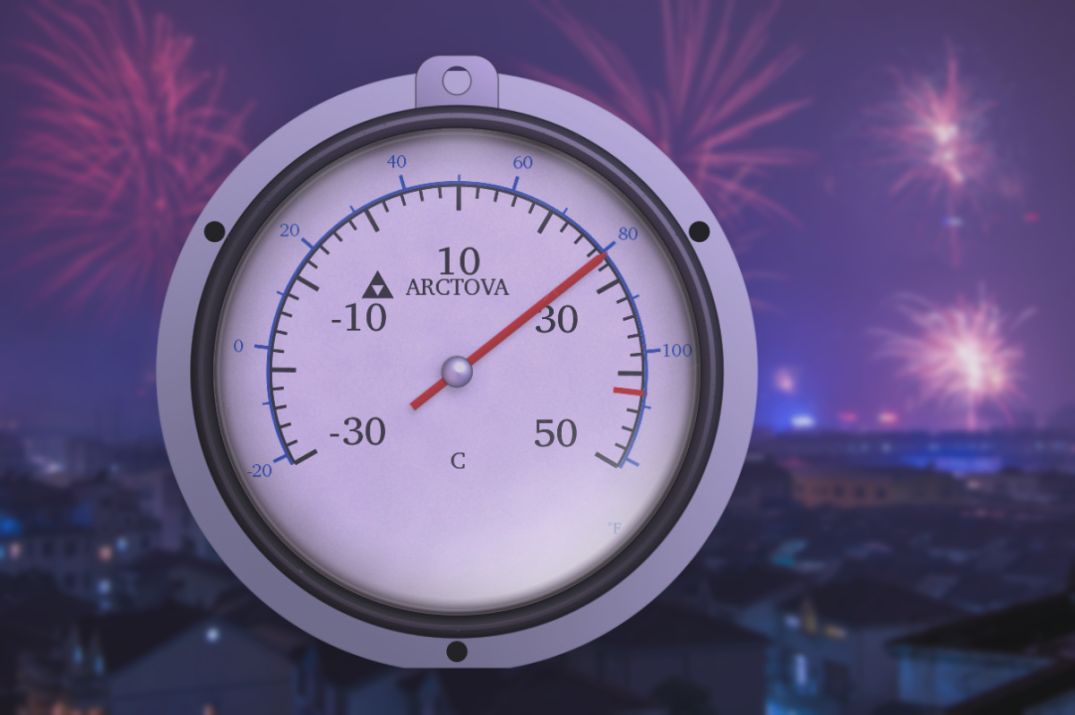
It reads °C 27
